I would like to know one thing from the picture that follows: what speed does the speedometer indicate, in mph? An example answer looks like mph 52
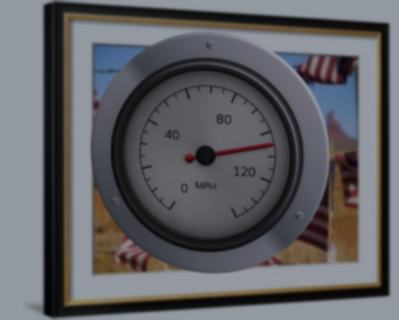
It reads mph 105
